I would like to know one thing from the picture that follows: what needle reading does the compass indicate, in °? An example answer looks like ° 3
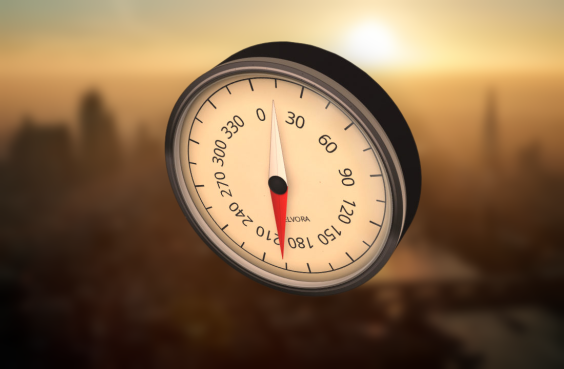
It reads ° 195
